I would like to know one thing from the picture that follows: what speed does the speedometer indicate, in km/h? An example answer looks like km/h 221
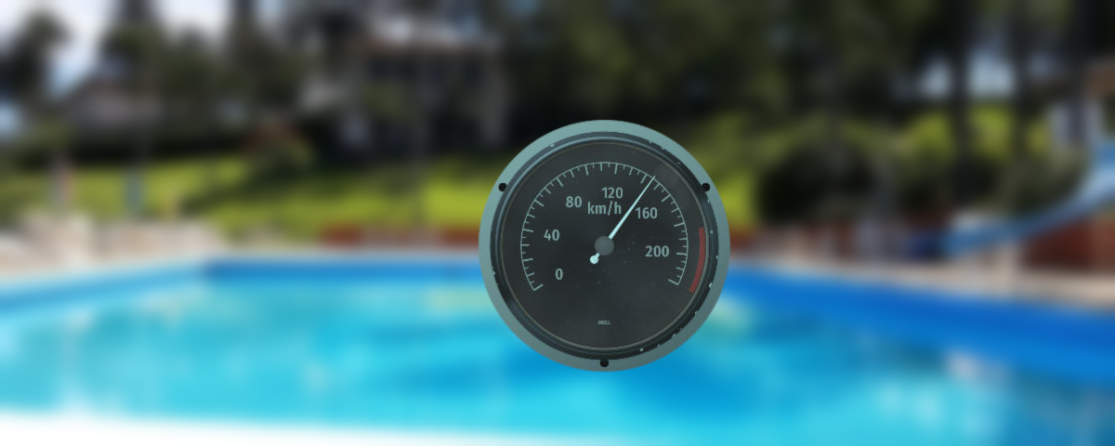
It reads km/h 145
